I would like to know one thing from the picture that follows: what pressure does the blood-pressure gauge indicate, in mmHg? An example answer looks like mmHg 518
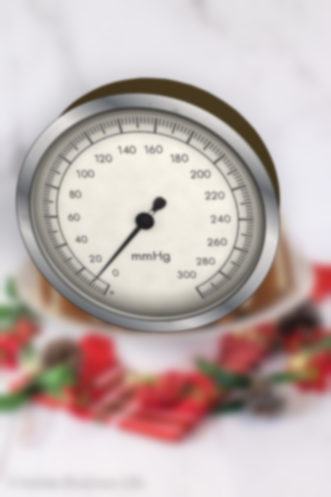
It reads mmHg 10
